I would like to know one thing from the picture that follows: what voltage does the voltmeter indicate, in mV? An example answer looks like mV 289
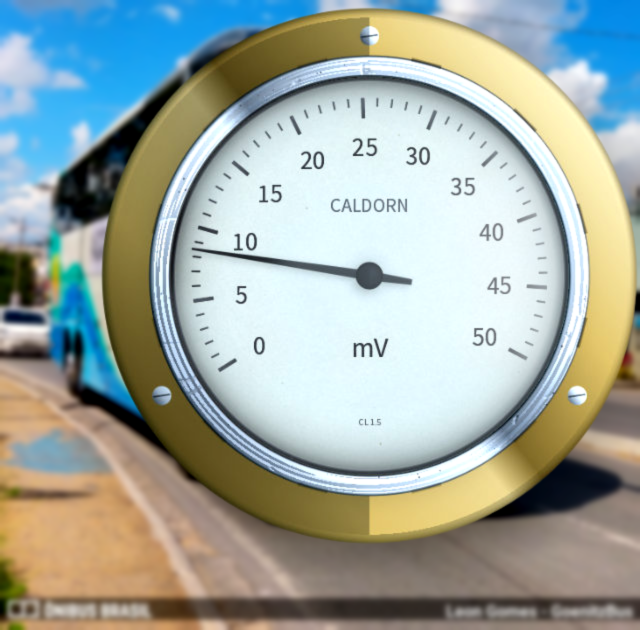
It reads mV 8.5
